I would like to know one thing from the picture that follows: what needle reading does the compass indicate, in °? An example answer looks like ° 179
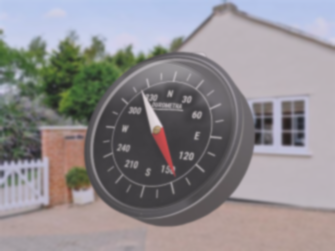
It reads ° 142.5
